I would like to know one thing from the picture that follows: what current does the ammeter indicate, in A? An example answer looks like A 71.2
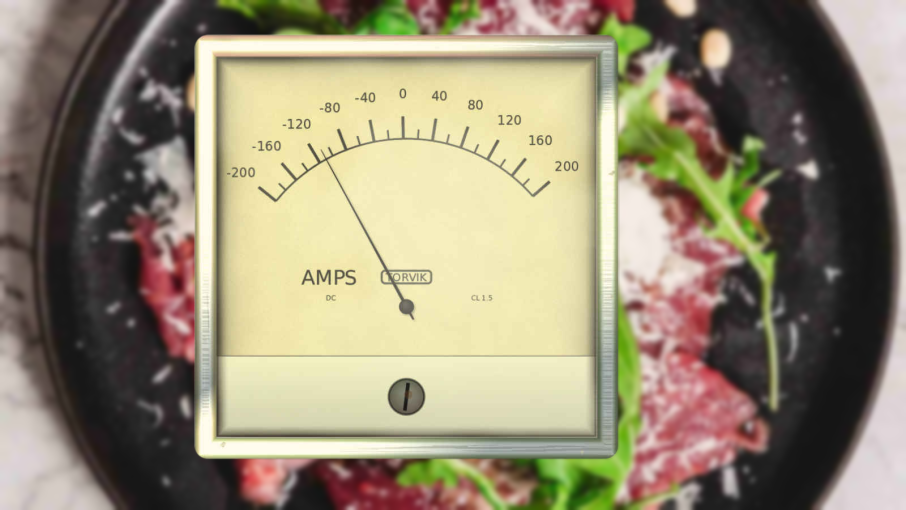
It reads A -110
